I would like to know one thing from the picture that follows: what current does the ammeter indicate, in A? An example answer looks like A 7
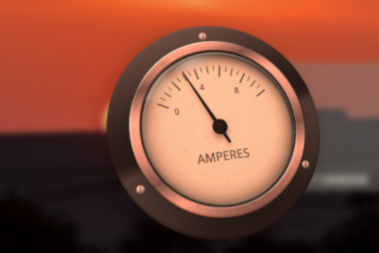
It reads A 3
